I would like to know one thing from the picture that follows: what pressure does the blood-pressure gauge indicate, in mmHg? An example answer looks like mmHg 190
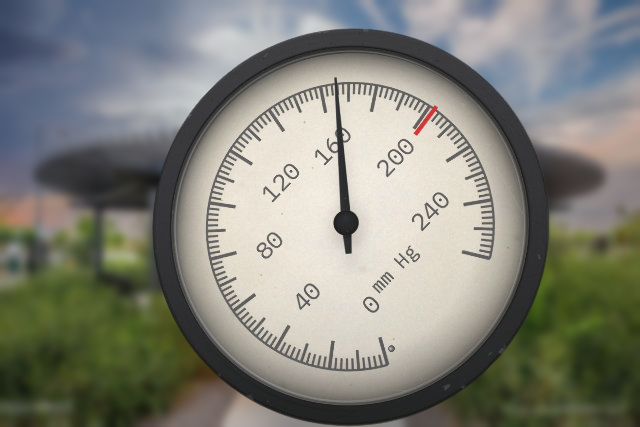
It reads mmHg 166
